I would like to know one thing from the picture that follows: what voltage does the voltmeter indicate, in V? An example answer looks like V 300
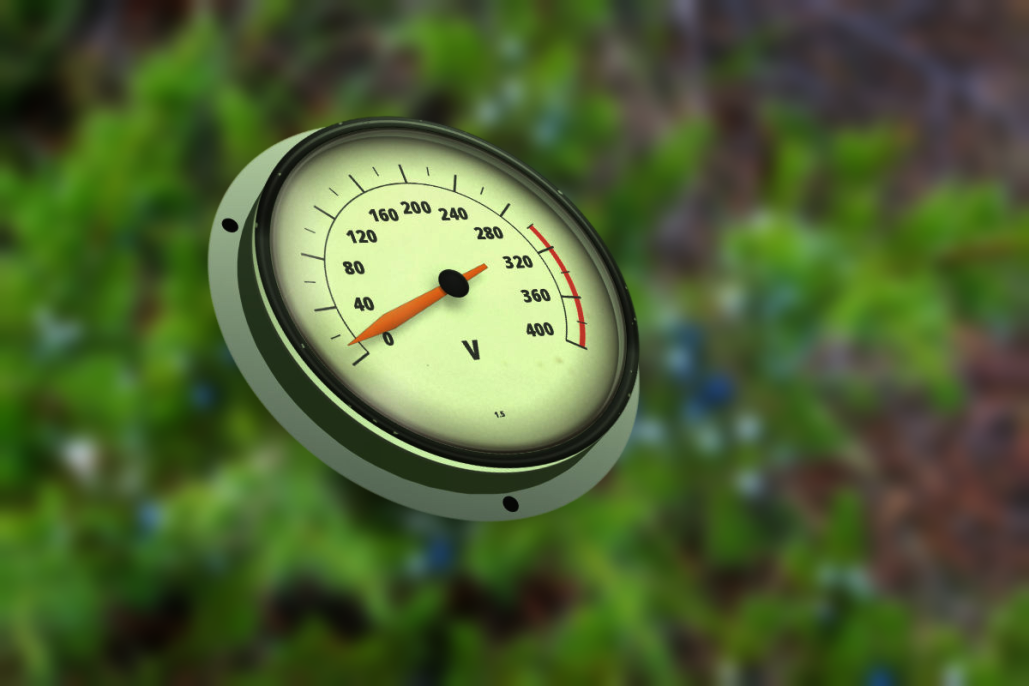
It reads V 10
